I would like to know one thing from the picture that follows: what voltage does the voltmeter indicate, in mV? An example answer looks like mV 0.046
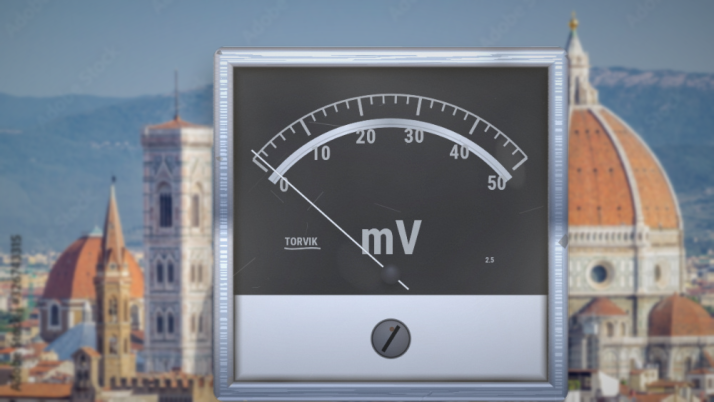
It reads mV 1
